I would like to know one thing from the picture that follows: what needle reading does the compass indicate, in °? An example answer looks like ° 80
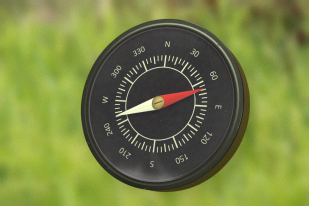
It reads ° 70
